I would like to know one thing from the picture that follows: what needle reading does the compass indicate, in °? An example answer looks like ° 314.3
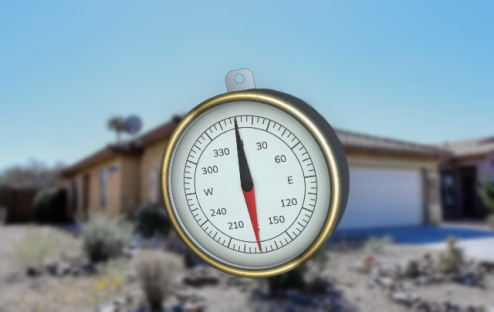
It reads ° 180
